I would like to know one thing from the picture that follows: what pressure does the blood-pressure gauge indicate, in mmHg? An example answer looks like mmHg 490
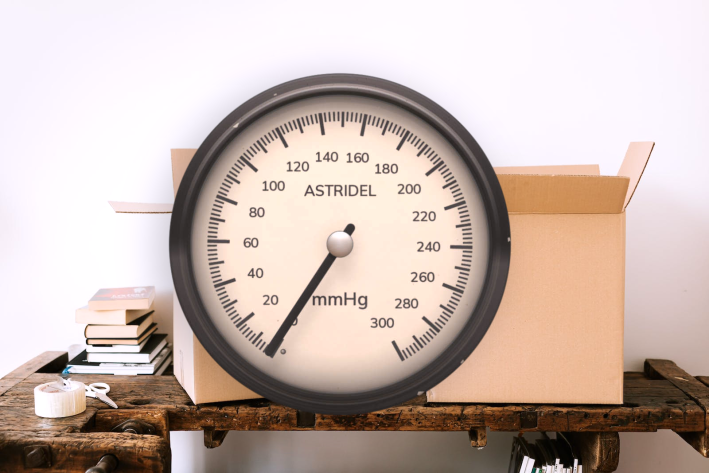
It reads mmHg 2
